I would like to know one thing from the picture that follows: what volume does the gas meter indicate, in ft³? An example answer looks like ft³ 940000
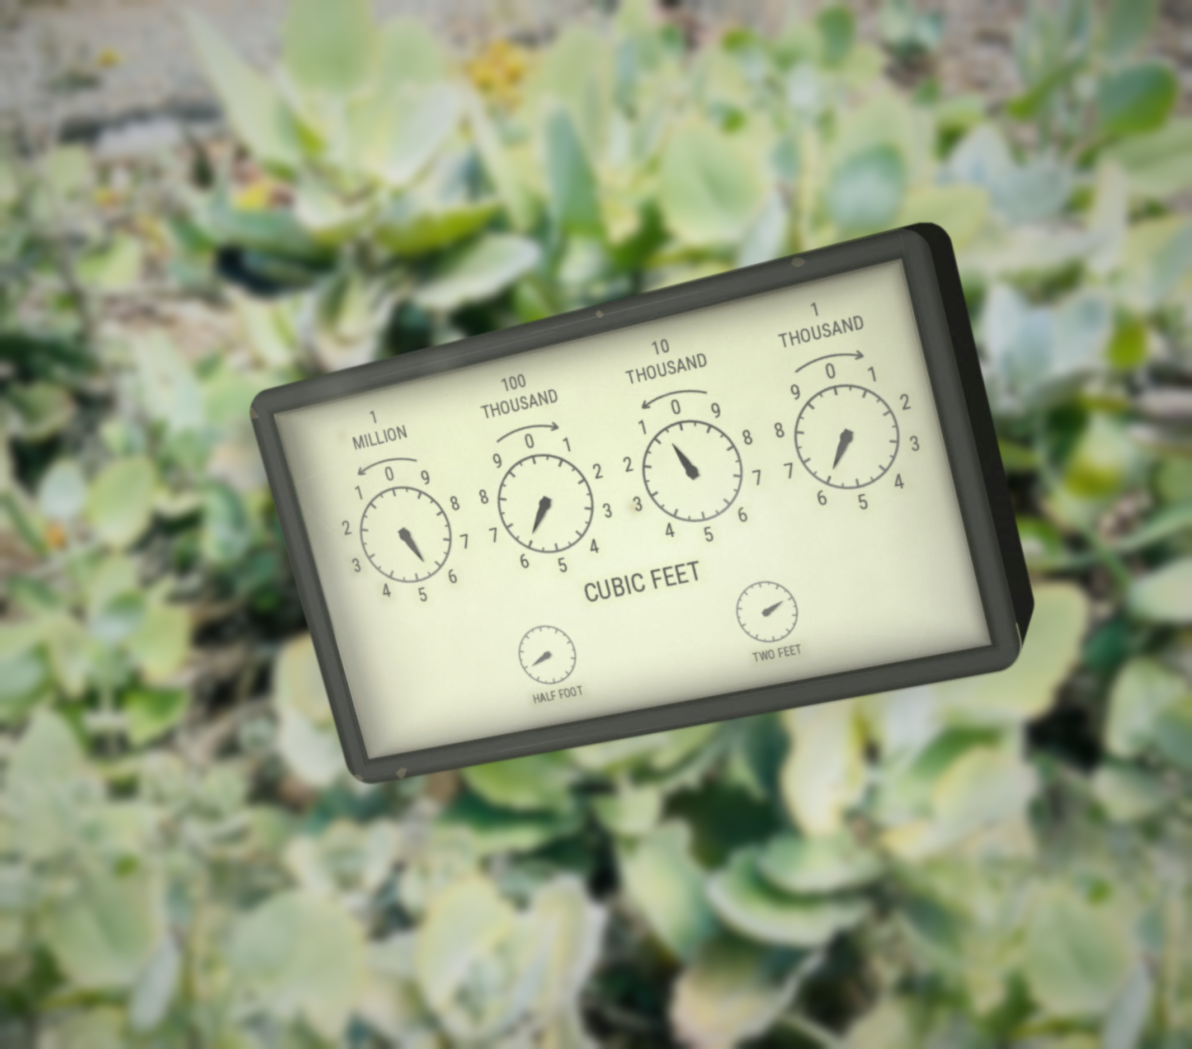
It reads ft³ 560600
